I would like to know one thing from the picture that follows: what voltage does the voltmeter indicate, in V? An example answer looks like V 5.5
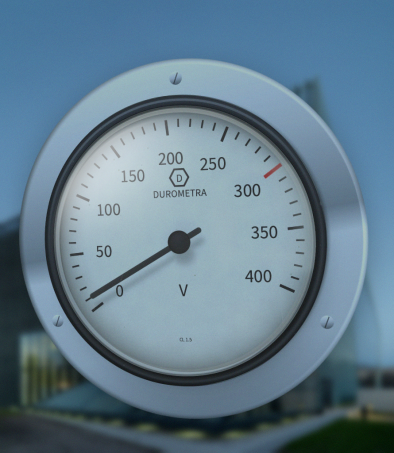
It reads V 10
